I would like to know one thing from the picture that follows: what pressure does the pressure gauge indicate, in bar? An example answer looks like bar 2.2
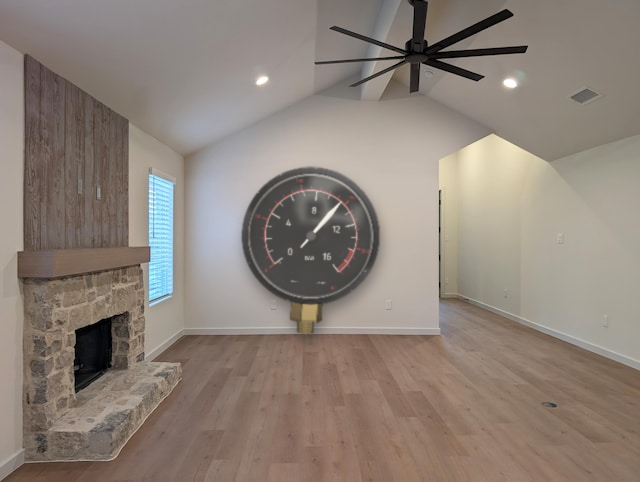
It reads bar 10
